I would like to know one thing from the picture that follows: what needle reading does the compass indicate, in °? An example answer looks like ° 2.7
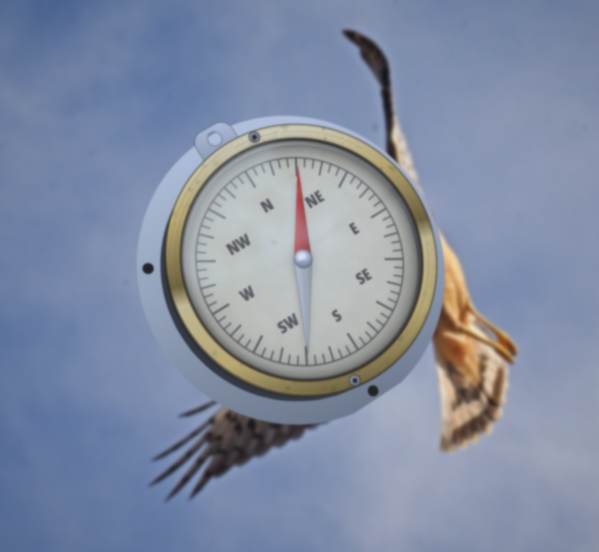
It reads ° 30
